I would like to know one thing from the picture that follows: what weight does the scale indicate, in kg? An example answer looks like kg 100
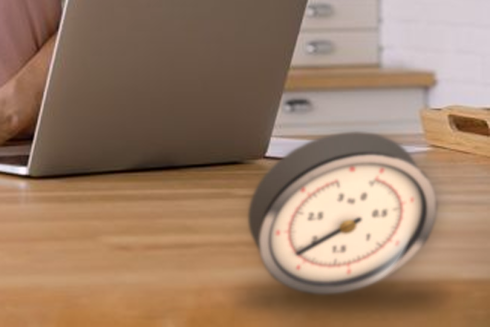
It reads kg 2
